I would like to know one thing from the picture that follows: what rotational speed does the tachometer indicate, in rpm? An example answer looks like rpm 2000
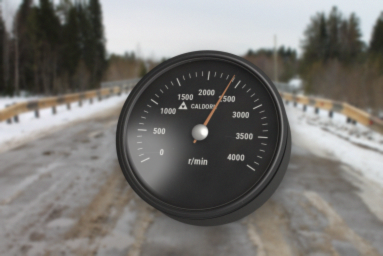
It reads rpm 2400
